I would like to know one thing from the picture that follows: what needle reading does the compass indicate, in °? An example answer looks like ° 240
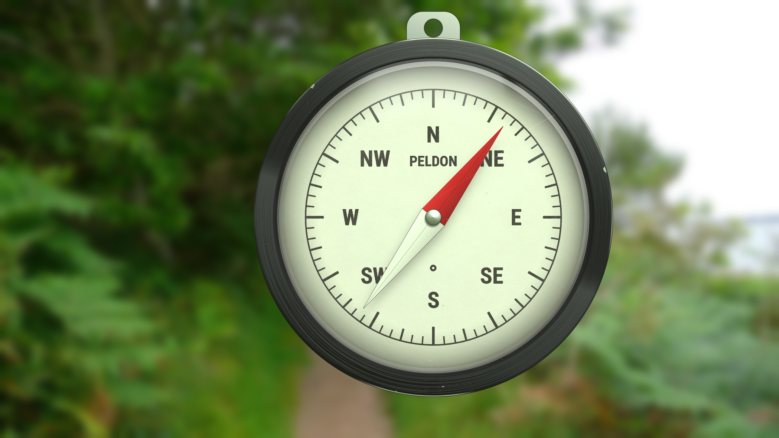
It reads ° 37.5
